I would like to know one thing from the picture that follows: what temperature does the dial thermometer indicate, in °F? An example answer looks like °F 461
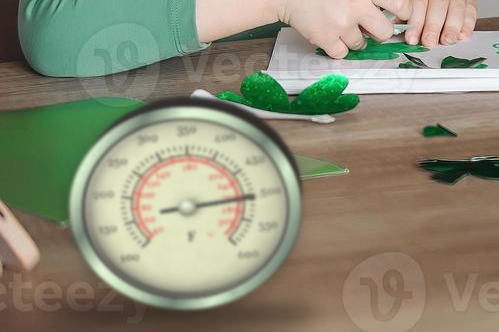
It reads °F 500
